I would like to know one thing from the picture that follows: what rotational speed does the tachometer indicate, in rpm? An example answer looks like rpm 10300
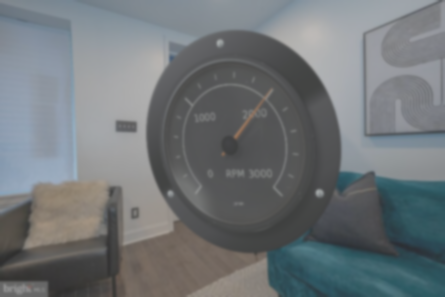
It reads rpm 2000
